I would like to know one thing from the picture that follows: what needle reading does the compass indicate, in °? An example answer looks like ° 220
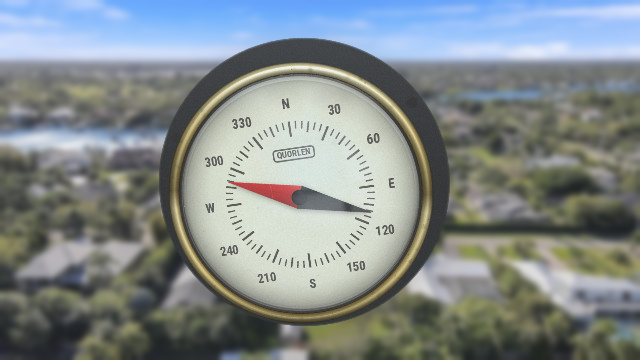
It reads ° 290
